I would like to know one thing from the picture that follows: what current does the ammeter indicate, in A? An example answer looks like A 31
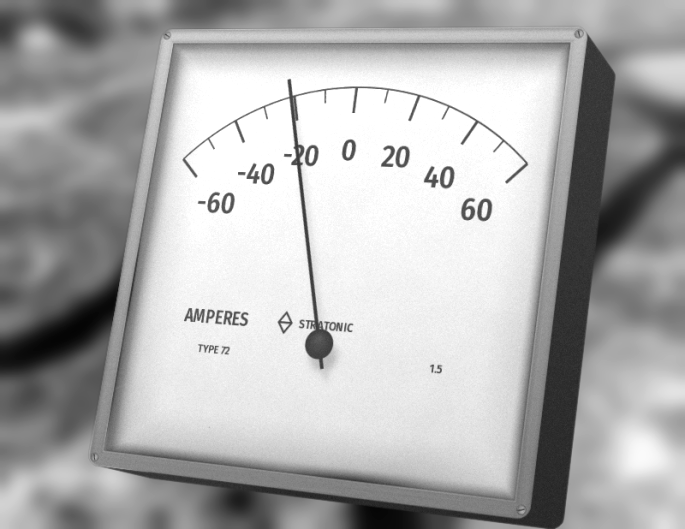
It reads A -20
